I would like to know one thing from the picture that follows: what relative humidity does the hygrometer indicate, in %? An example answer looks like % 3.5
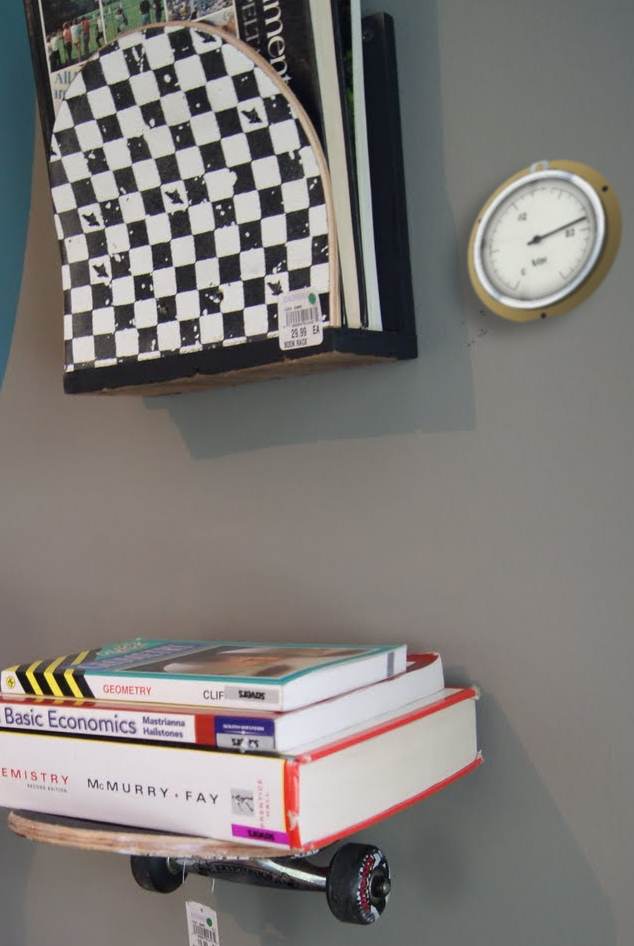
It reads % 76
